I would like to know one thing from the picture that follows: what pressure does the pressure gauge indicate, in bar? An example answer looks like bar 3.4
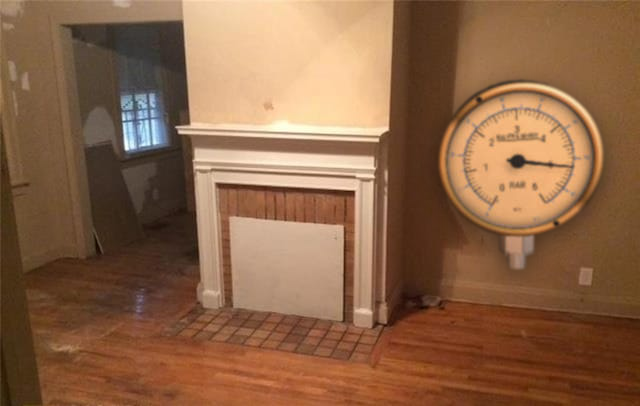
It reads bar 5
